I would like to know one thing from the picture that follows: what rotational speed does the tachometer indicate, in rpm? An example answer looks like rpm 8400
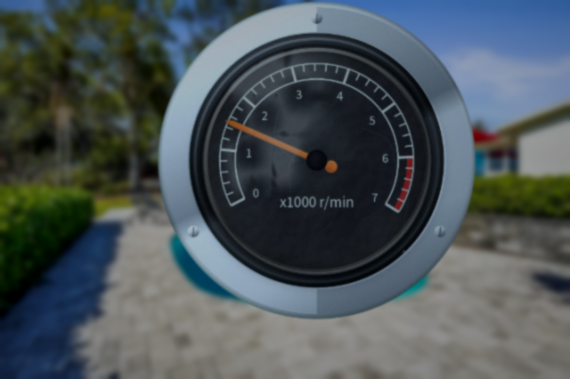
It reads rpm 1500
